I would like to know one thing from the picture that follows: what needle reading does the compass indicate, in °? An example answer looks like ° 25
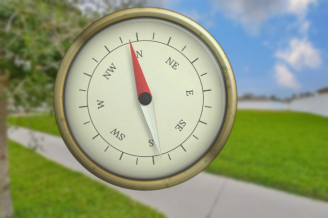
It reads ° 352.5
